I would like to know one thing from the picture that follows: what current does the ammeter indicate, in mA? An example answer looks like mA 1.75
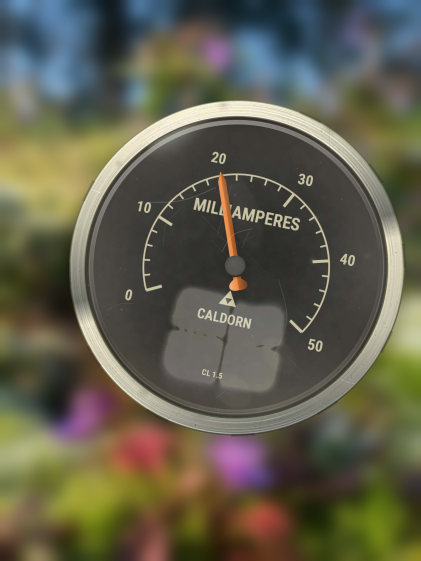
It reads mA 20
